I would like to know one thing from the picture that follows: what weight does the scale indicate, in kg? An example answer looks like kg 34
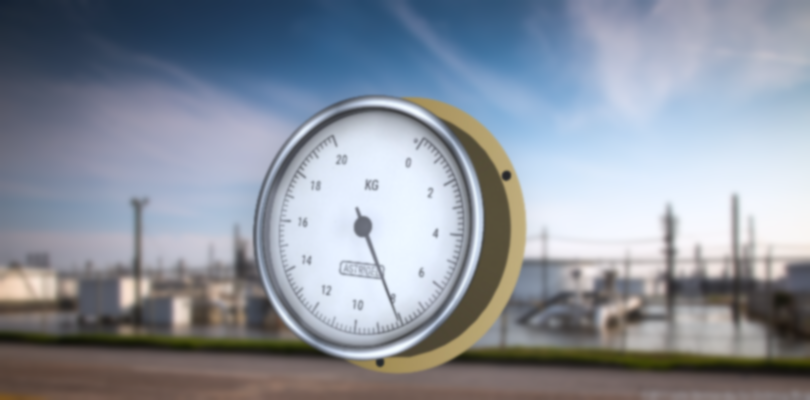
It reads kg 8
